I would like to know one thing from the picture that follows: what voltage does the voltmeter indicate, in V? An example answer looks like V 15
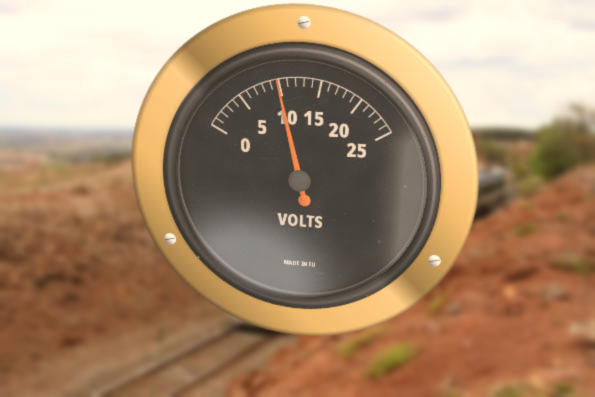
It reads V 10
